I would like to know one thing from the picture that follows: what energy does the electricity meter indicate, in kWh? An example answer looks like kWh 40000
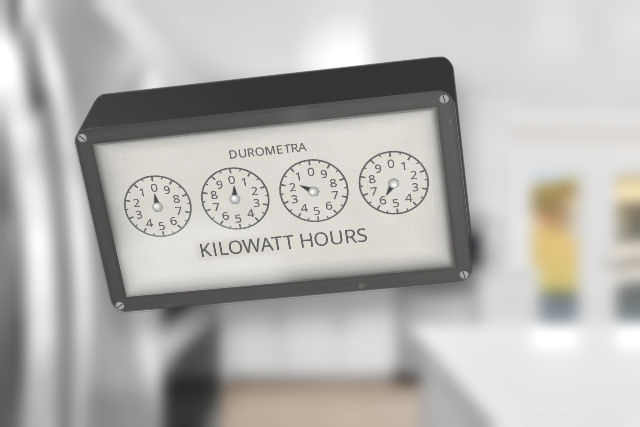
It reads kWh 16
